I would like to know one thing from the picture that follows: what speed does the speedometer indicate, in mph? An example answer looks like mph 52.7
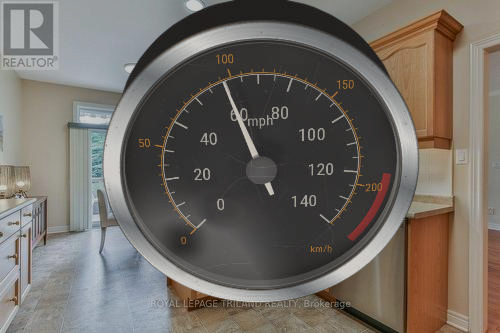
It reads mph 60
